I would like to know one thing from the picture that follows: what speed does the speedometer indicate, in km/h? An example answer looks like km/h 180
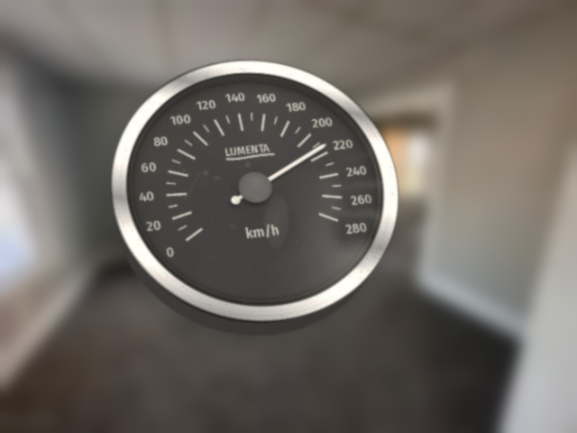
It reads km/h 215
